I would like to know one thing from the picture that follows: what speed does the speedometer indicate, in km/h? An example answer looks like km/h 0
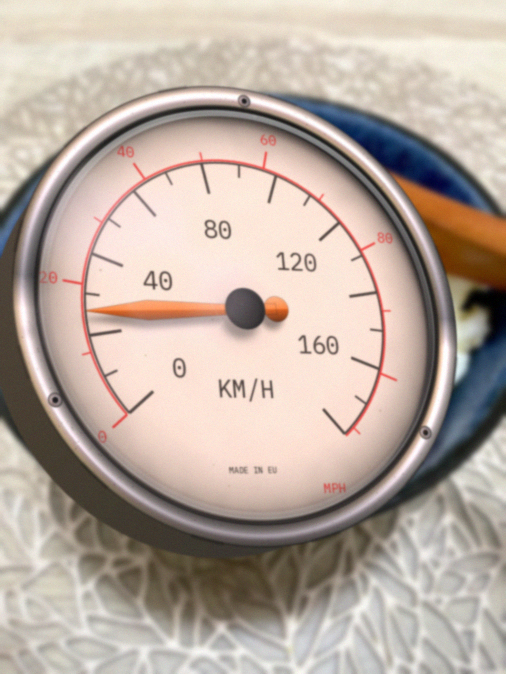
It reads km/h 25
